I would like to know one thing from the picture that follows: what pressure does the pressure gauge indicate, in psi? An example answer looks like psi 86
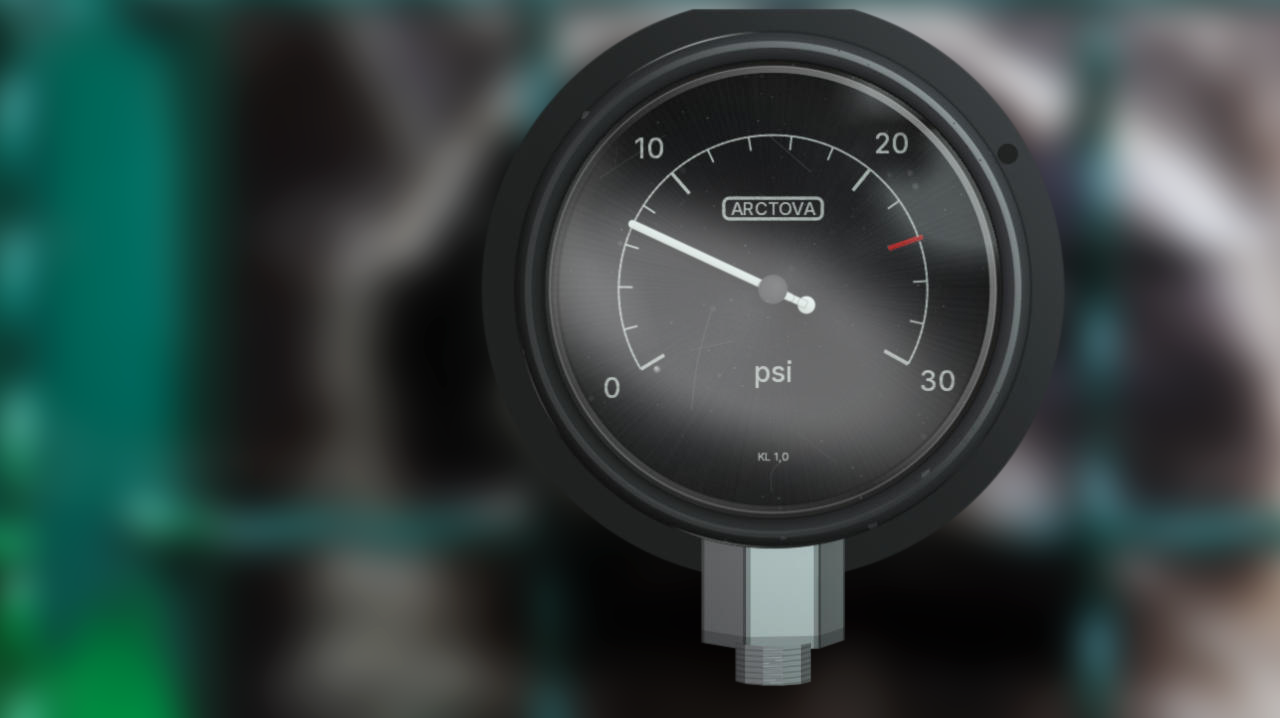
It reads psi 7
